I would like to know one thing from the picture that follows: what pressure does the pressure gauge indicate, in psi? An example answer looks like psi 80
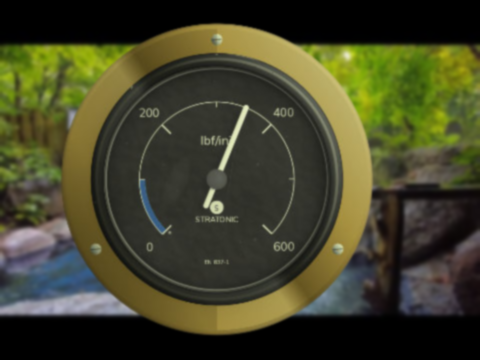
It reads psi 350
